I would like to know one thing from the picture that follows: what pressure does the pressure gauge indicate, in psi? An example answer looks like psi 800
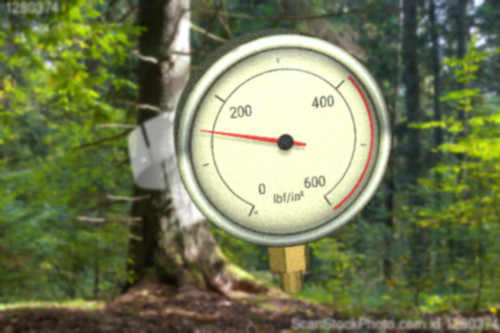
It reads psi 150
